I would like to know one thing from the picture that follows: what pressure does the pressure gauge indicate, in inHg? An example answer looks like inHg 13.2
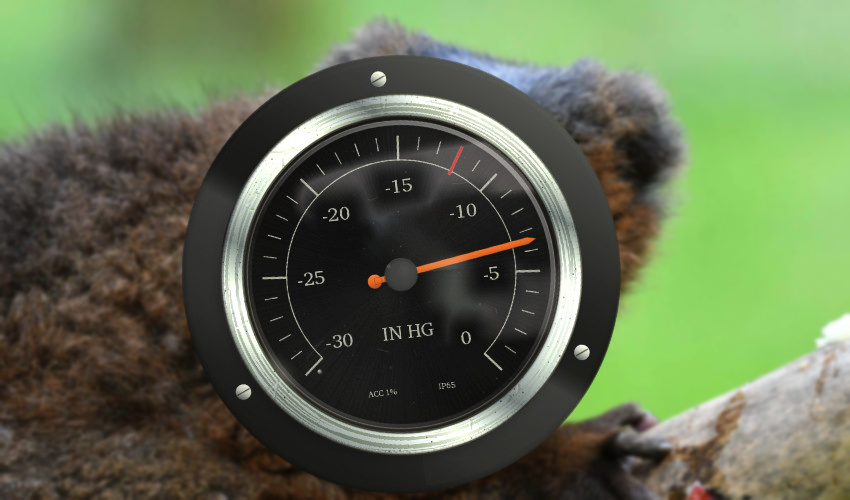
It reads inHg -6.5
